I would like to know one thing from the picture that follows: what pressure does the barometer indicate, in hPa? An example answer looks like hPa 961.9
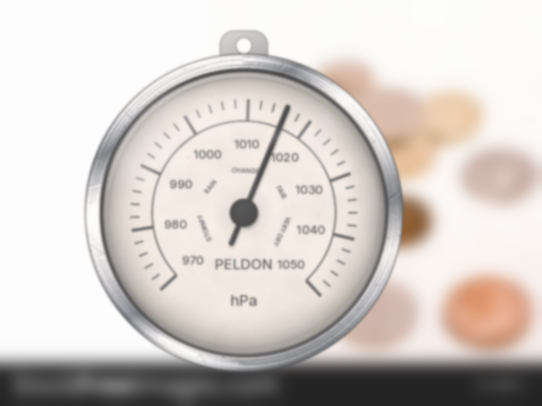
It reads hPa 1016
